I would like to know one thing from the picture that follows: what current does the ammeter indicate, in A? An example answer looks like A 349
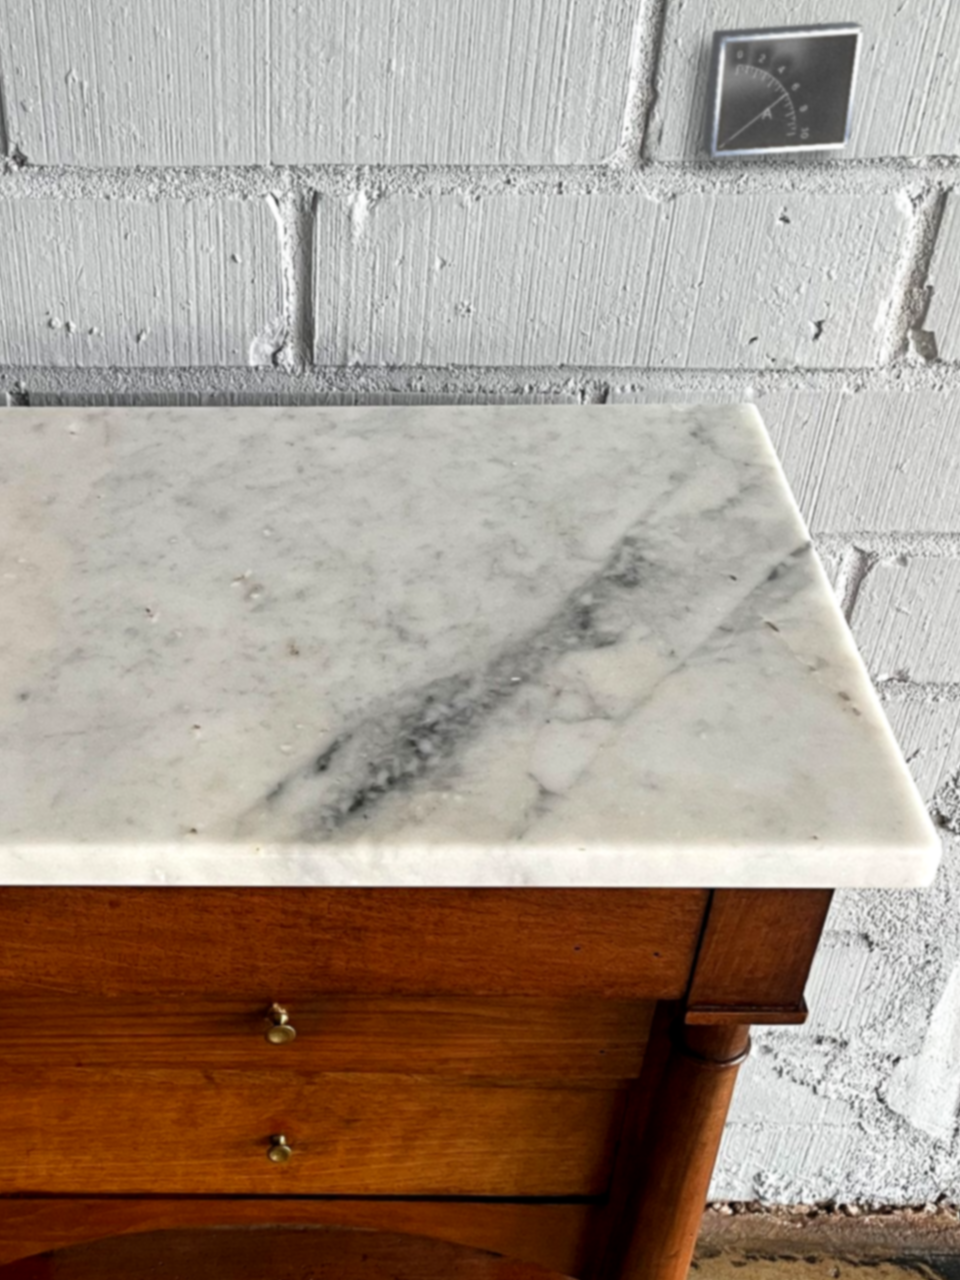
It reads A 6
